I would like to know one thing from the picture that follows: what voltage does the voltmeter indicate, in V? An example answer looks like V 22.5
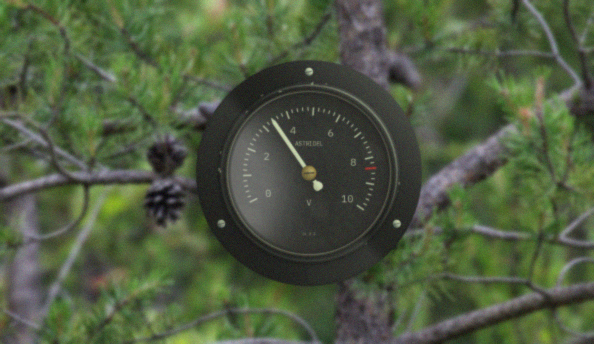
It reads V 3.4
